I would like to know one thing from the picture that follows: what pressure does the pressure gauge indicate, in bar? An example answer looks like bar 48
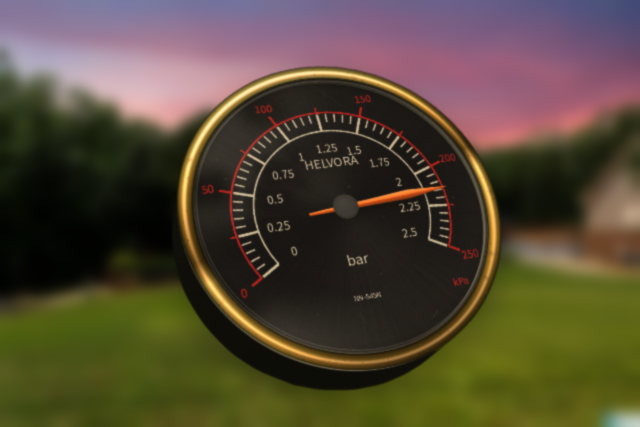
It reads bar 2.15
